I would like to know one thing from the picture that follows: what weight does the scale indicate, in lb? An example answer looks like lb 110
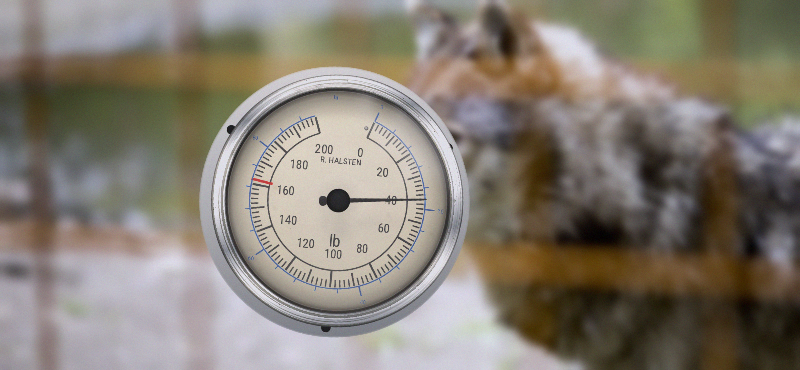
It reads lb 40
